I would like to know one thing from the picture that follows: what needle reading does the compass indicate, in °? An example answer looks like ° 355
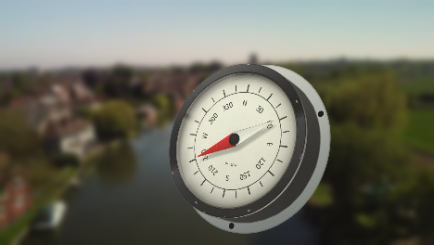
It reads ° 240
